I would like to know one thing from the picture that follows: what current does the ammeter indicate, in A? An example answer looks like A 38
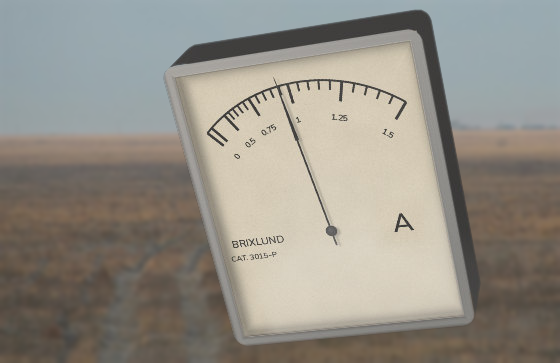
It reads A 0.95
